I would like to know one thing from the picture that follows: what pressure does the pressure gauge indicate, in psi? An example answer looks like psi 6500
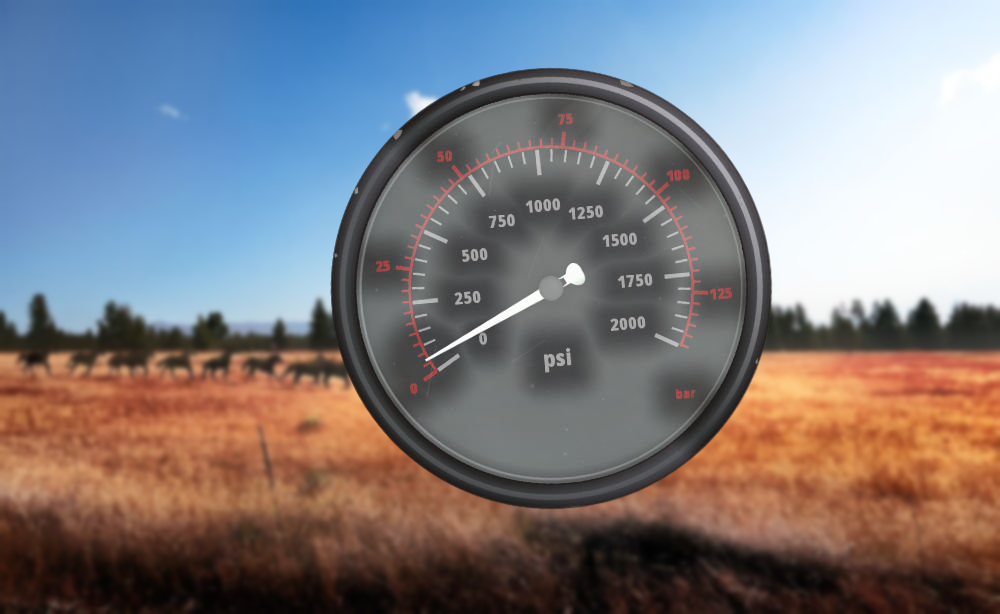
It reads psi 50
